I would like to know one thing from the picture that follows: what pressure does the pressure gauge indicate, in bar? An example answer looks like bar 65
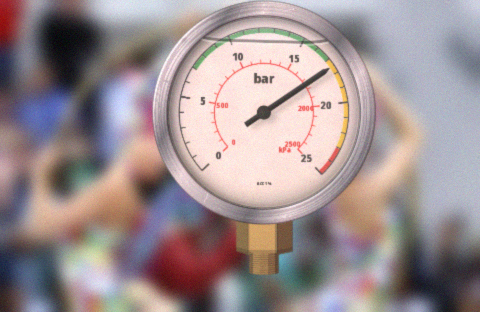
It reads bar 17.5
